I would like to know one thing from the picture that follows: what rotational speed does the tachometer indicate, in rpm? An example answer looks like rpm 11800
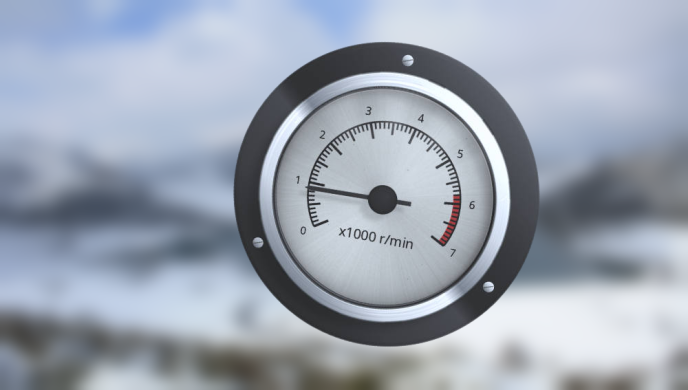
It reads rpm 900
